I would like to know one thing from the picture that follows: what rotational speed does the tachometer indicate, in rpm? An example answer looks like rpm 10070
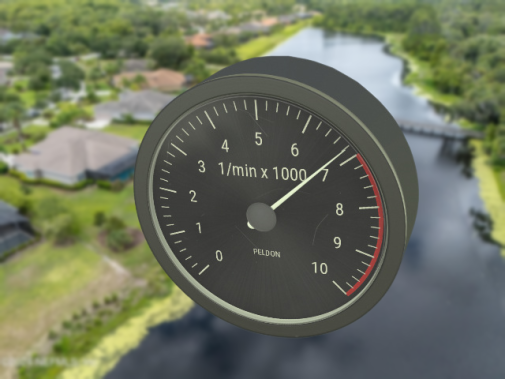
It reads rpm 6800
